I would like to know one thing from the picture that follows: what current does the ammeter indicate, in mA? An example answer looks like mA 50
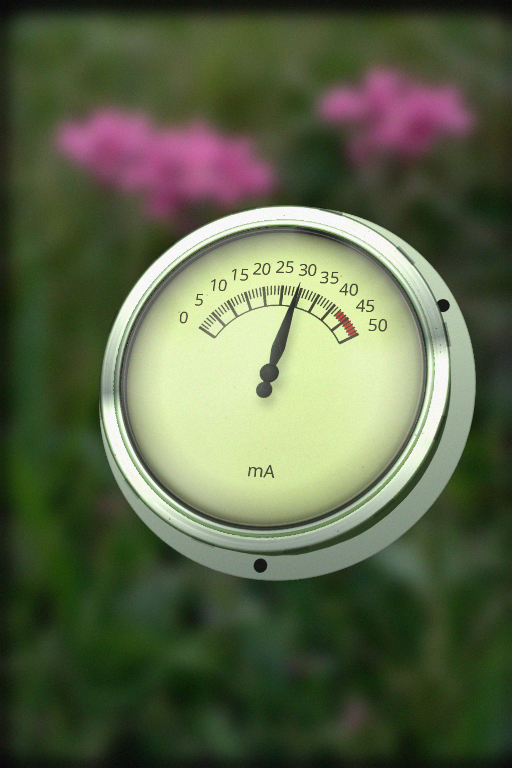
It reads mA 30
